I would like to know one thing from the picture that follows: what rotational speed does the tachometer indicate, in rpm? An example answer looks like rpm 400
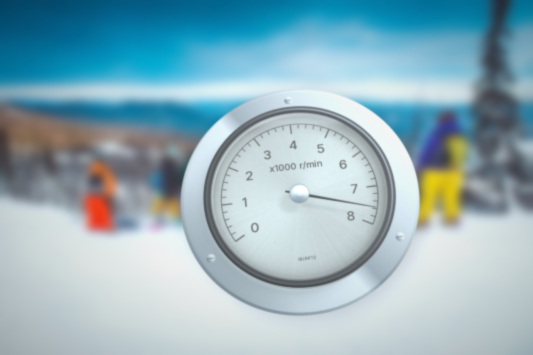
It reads rpm 7600
